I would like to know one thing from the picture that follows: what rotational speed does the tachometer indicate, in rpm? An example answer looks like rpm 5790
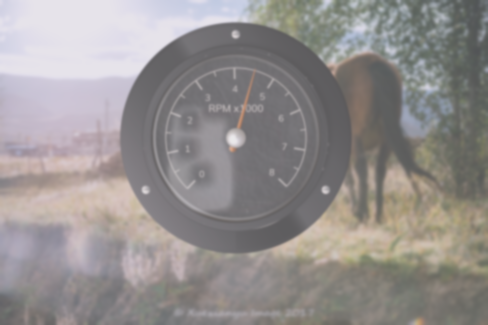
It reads rpm 4500
